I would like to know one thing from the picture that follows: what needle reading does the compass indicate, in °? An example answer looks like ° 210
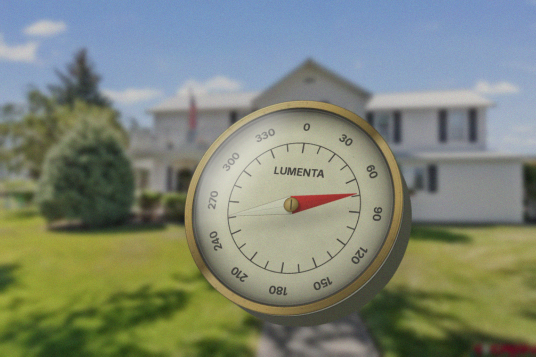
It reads ° 75
